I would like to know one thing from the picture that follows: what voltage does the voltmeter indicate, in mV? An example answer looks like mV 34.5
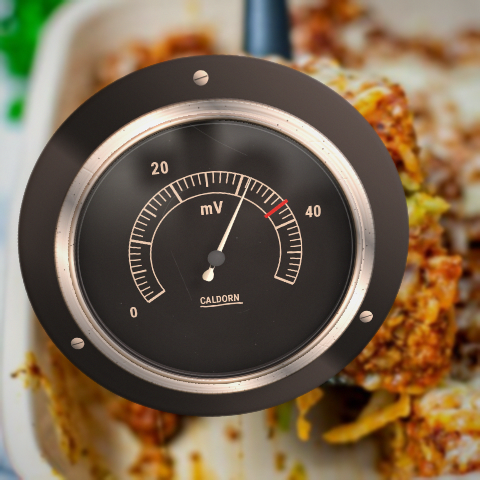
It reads mV 31
